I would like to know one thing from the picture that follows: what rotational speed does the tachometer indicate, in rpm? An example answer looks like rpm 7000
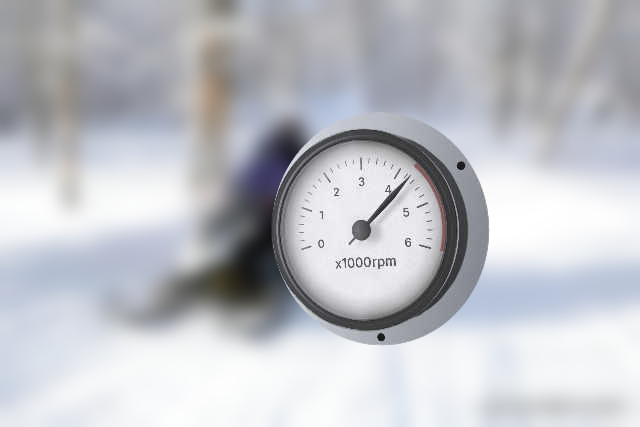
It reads rpm 4300
